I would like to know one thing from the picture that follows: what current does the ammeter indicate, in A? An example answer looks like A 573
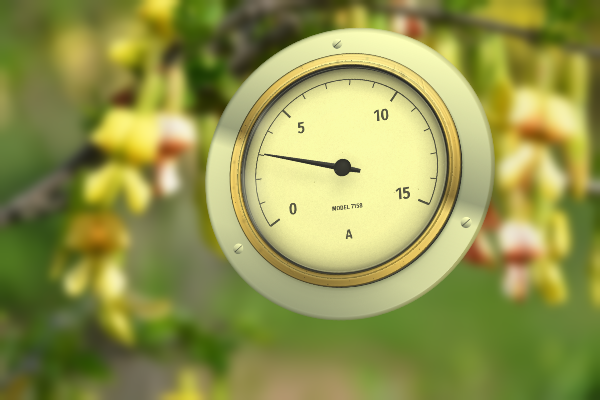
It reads A 3
